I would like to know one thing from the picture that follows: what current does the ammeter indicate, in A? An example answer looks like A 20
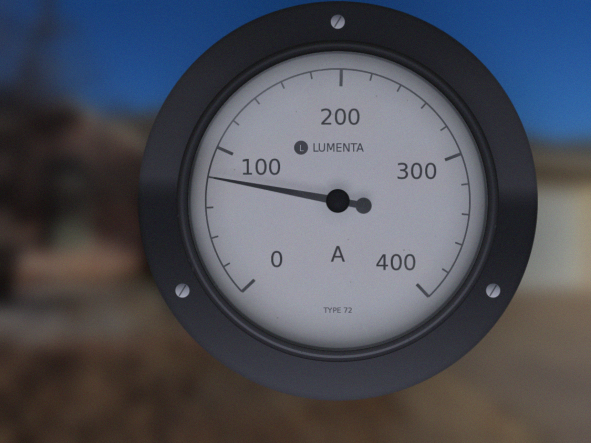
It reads A 80
